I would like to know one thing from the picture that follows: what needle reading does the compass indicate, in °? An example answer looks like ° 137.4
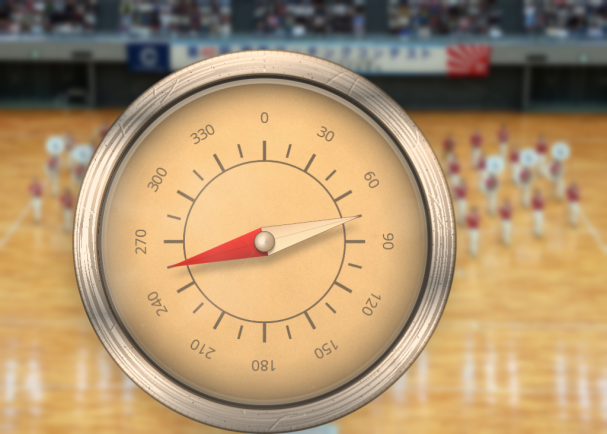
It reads ° 255
